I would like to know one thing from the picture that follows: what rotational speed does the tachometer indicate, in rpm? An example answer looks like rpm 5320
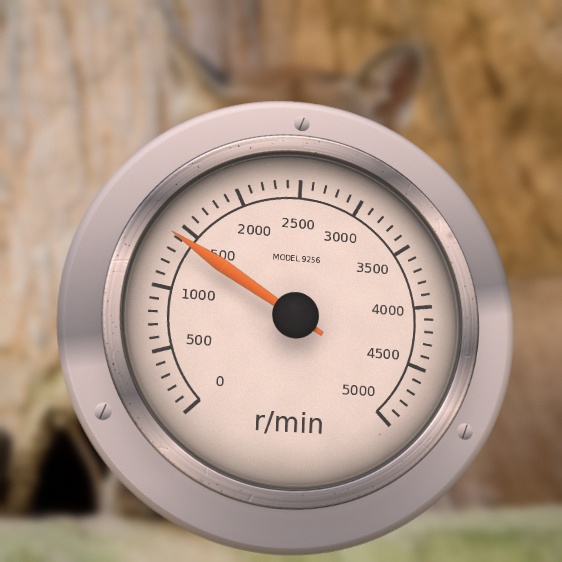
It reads rpm 1400
